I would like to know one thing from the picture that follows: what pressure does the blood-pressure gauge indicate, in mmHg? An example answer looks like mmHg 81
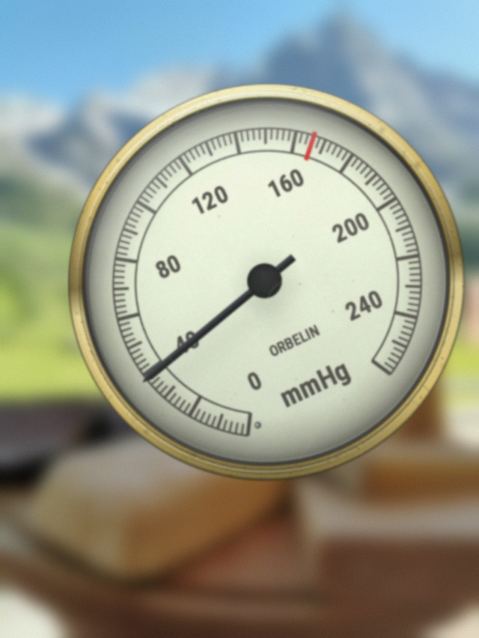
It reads mmHg 38
